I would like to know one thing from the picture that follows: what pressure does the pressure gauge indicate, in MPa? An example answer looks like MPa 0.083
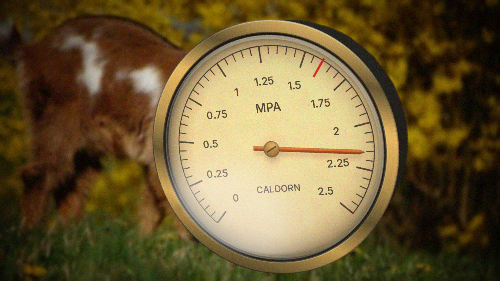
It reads MPa 2.15
